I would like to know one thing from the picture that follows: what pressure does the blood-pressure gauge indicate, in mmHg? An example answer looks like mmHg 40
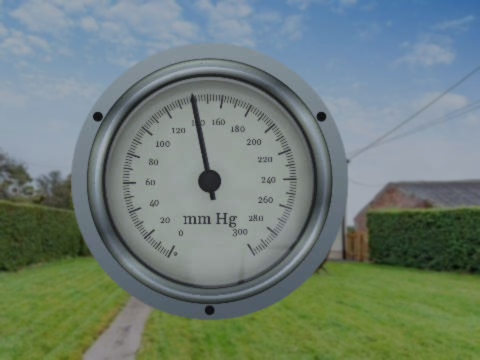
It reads mmHg 140
